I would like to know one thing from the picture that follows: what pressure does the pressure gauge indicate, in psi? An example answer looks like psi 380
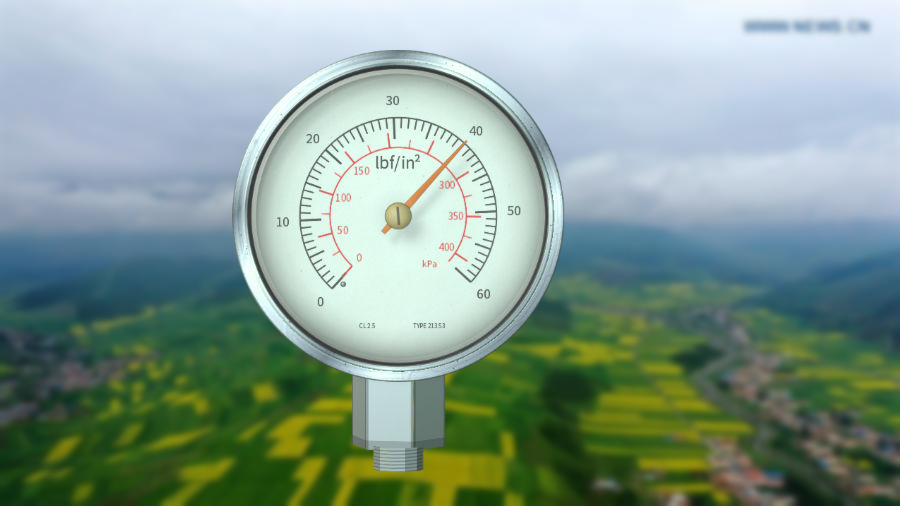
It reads psi 40
